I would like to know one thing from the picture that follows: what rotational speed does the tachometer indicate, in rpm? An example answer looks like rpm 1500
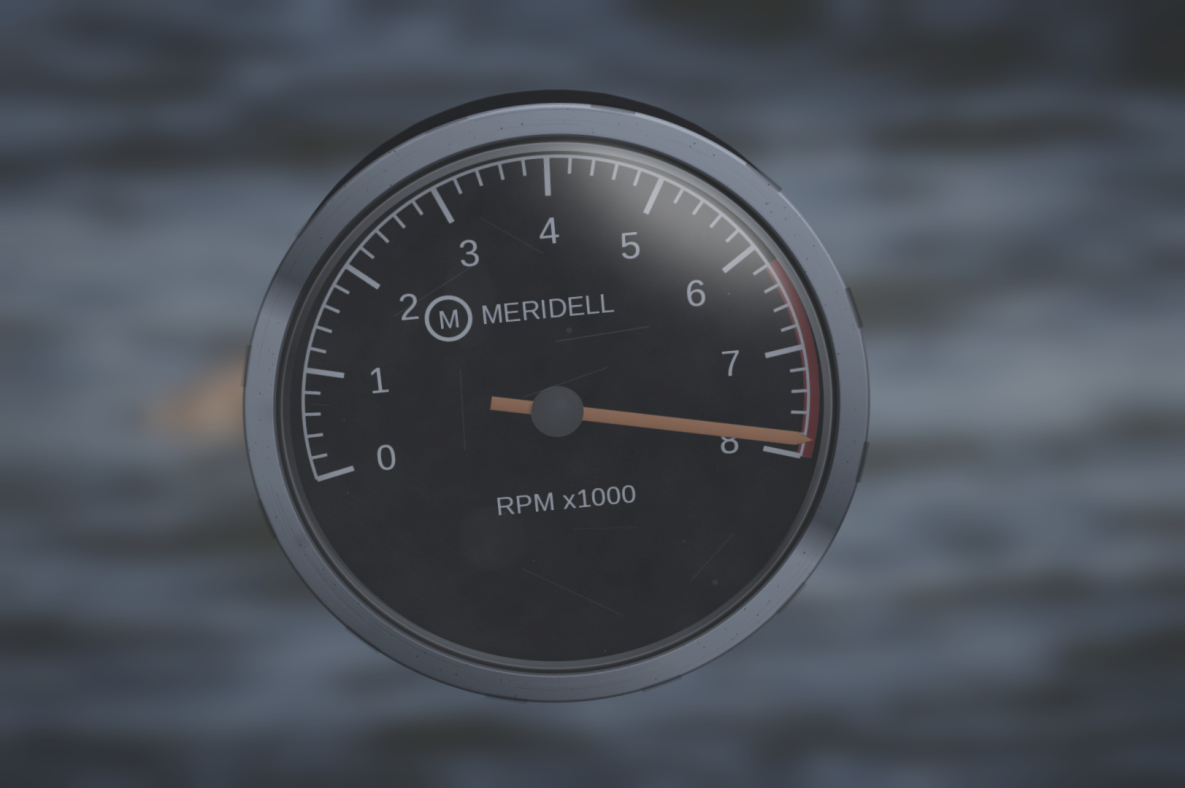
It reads rpm 7800
